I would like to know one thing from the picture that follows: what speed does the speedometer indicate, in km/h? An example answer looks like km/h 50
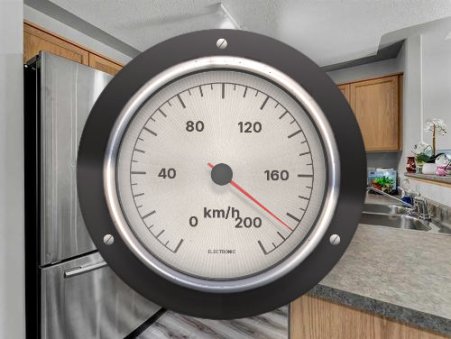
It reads km/h 185
